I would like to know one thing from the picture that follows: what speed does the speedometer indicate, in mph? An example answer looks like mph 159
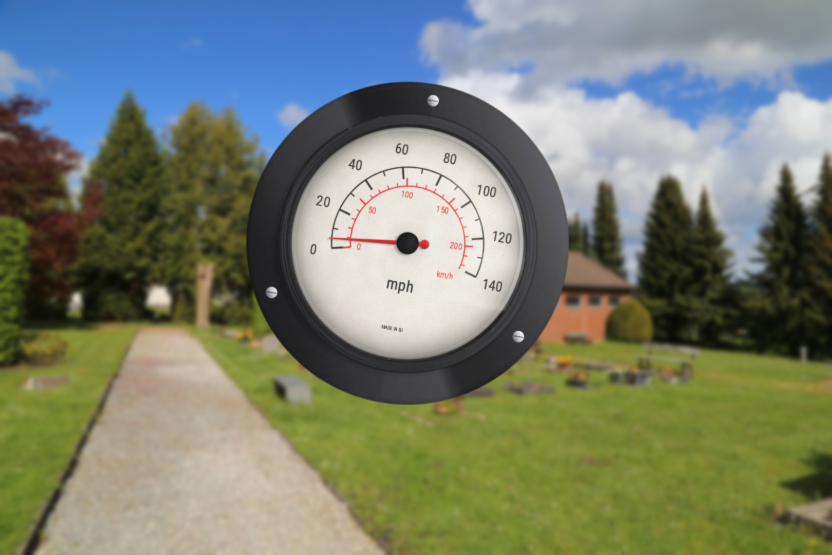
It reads mph 5
